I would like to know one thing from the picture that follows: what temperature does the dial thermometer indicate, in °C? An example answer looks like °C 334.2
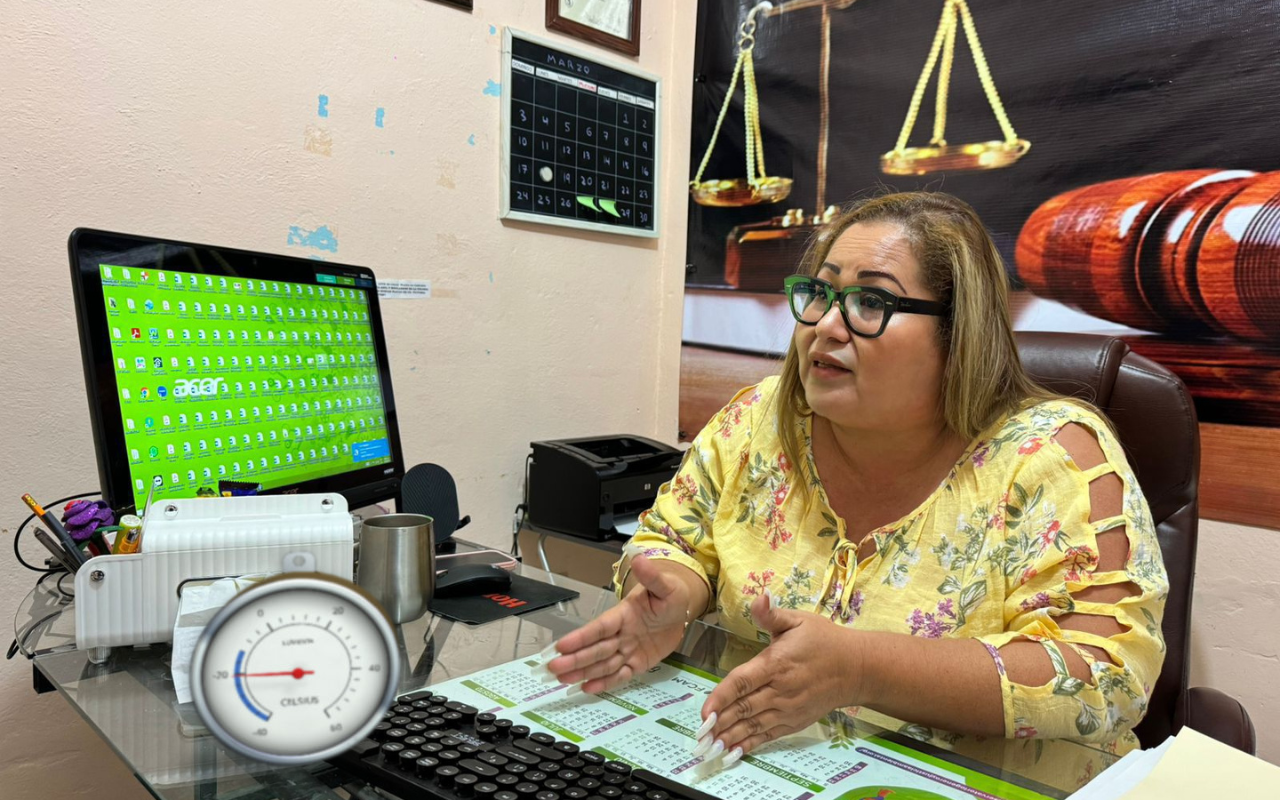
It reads °C -20
